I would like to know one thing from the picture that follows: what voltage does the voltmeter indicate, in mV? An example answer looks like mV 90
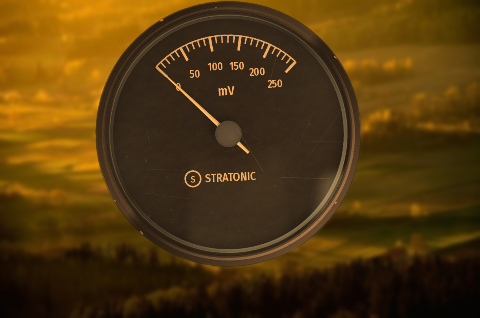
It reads mV 0
